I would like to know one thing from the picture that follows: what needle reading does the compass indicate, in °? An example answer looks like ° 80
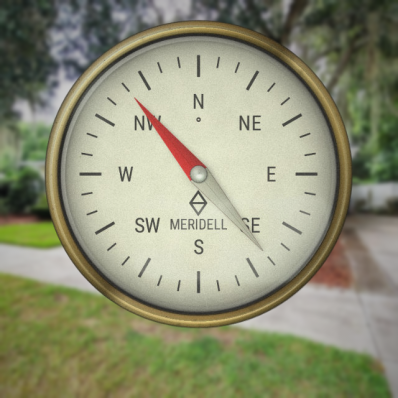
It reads ° 320
